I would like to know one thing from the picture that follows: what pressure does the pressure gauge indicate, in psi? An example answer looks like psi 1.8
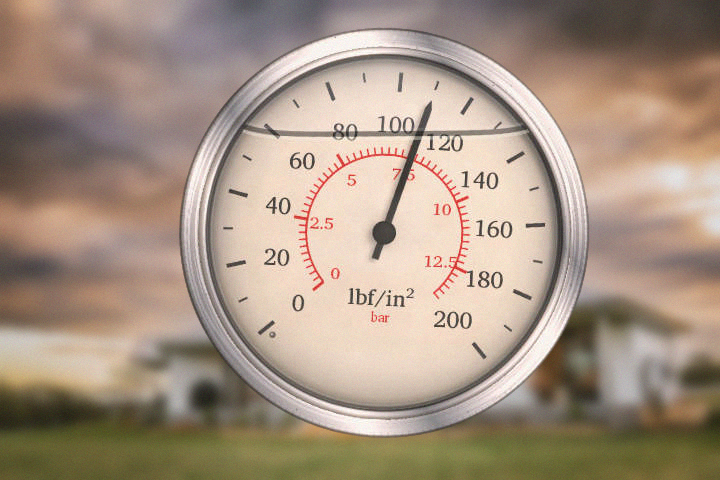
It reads psi 110
